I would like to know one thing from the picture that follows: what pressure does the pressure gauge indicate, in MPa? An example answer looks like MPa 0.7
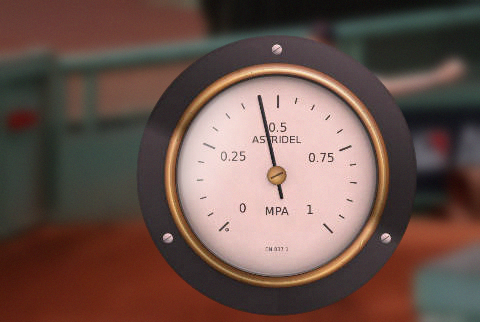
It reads MPa 0.45
